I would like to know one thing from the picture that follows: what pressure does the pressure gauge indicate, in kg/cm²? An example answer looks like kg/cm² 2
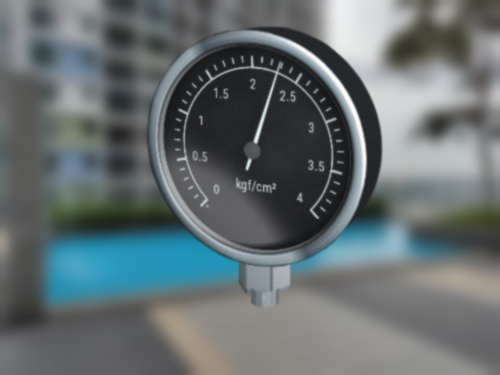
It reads kg/cm² 2.3
